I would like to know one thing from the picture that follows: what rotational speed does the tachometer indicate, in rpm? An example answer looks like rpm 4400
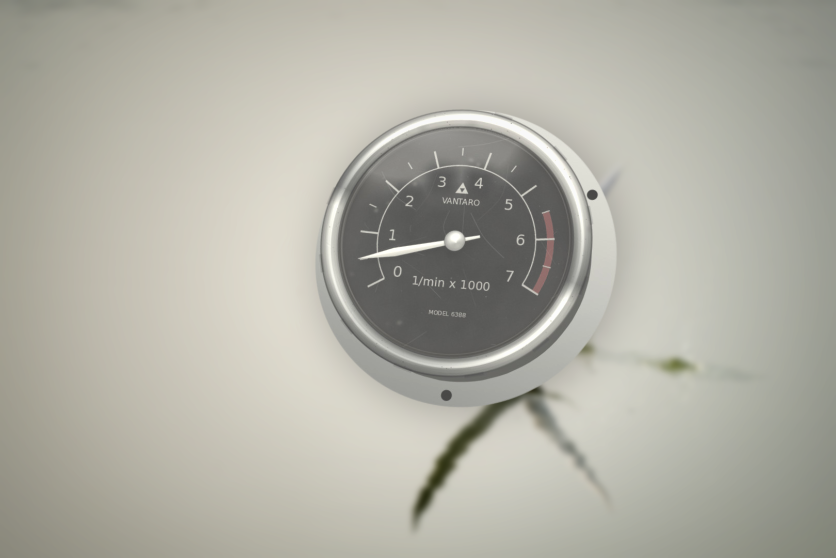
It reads rpm 500
